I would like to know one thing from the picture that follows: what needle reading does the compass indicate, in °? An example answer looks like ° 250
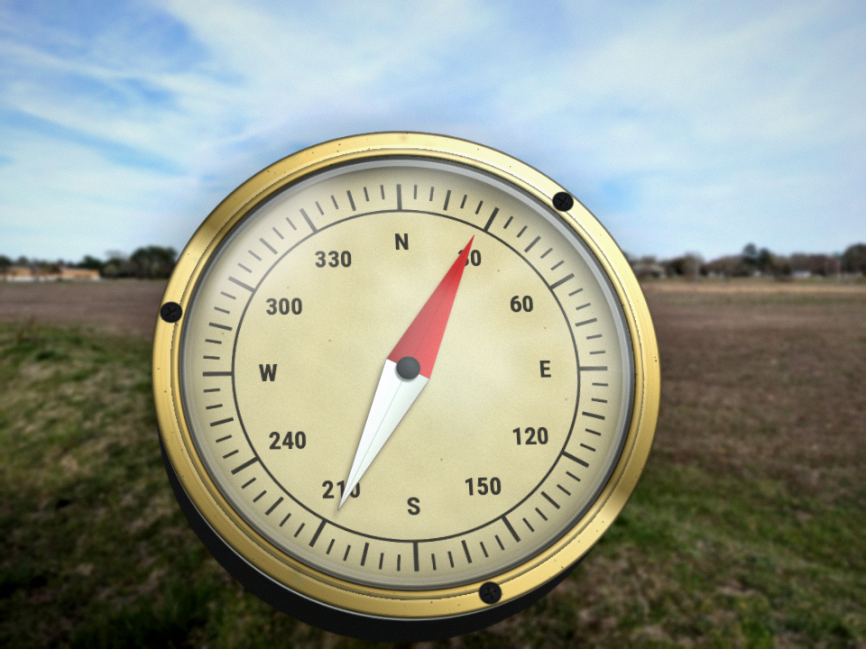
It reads ° 27.5
